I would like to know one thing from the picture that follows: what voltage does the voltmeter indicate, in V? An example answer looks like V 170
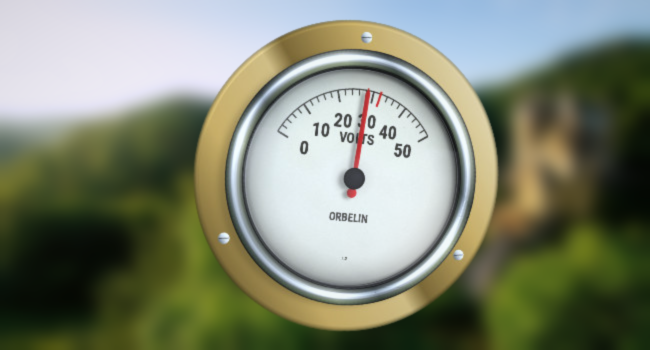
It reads V 28
